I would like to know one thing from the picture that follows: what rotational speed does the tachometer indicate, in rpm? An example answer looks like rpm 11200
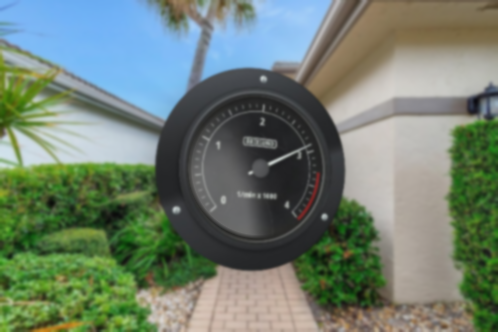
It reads rpm 2900
